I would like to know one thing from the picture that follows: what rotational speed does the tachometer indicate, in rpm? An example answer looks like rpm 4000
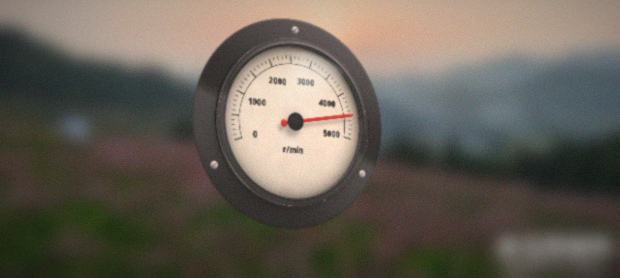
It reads rpm 4500
